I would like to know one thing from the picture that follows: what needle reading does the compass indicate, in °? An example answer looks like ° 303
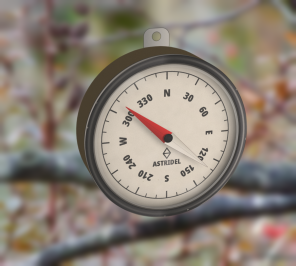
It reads ° 310
